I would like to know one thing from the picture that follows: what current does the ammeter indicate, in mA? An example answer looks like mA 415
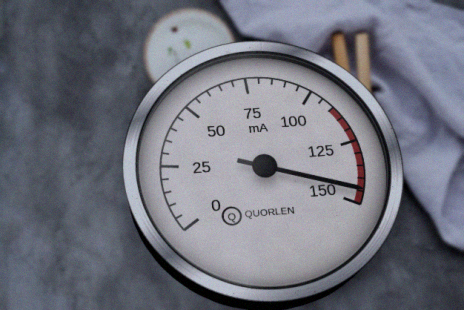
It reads mA 145
